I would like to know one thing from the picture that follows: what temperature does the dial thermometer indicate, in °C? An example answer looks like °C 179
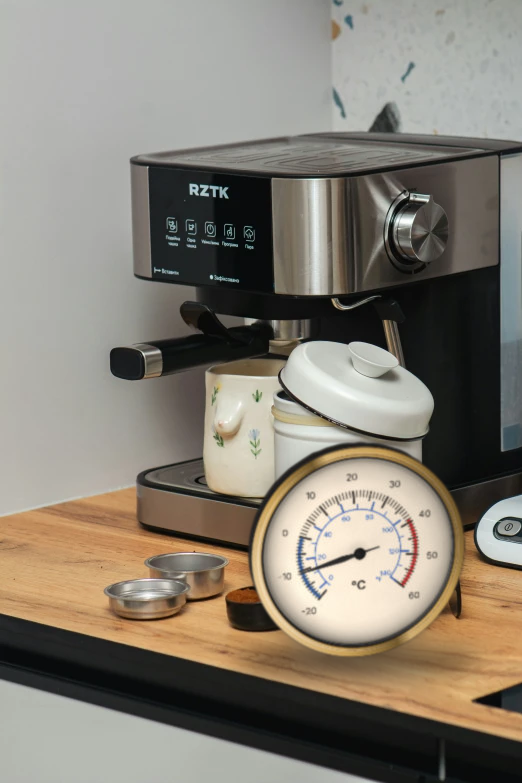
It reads °C -10
